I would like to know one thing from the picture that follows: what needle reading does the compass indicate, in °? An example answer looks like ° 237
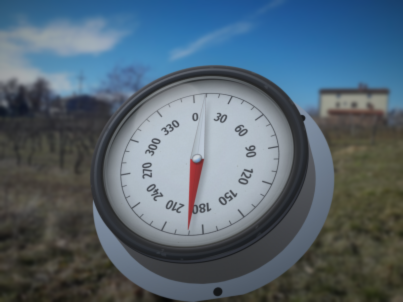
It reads ° 190
